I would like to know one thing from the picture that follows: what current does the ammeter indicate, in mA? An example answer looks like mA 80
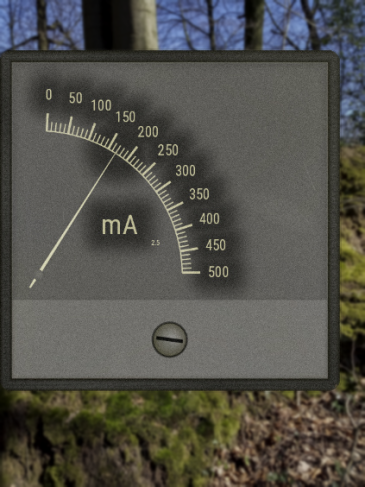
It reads mA 170
